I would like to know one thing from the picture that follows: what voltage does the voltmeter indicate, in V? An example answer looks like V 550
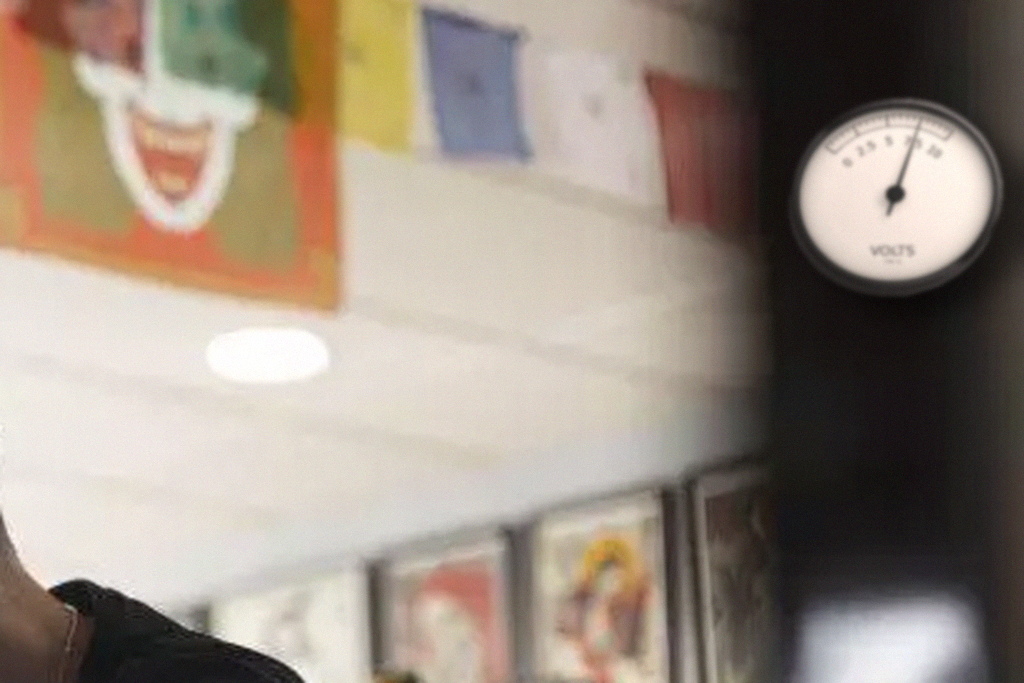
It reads V 7.5
